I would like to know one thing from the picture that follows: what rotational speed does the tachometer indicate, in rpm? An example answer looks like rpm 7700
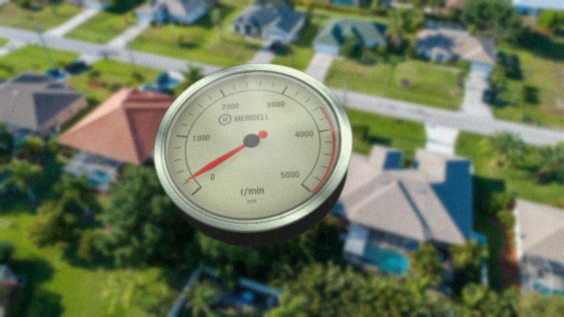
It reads rpm 200
